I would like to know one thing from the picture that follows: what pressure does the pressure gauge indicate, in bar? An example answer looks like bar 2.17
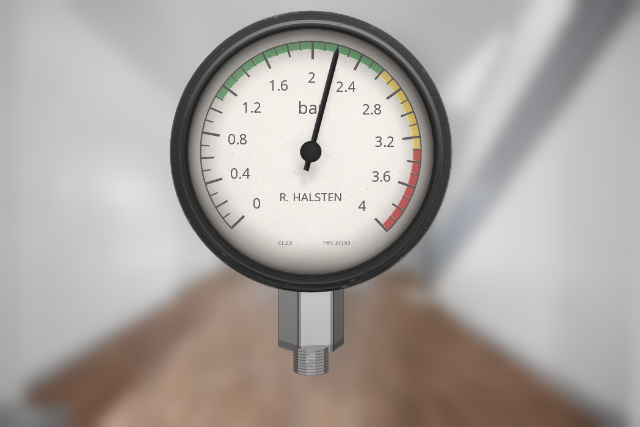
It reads bar 2.2
